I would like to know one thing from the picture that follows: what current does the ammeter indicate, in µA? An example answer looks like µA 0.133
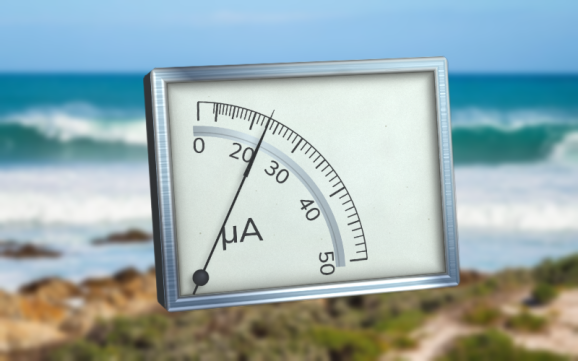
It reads µA 23
